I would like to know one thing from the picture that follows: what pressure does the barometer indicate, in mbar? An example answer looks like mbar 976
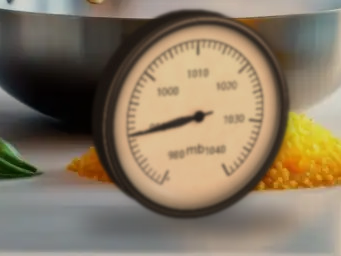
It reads mbar 990
